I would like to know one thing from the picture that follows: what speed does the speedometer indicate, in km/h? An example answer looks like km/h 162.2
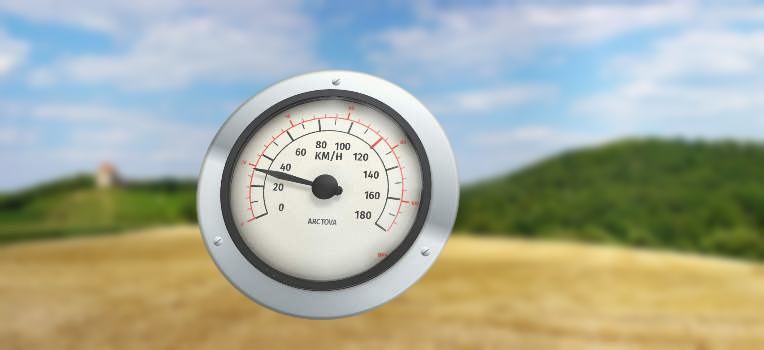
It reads km/h 30
